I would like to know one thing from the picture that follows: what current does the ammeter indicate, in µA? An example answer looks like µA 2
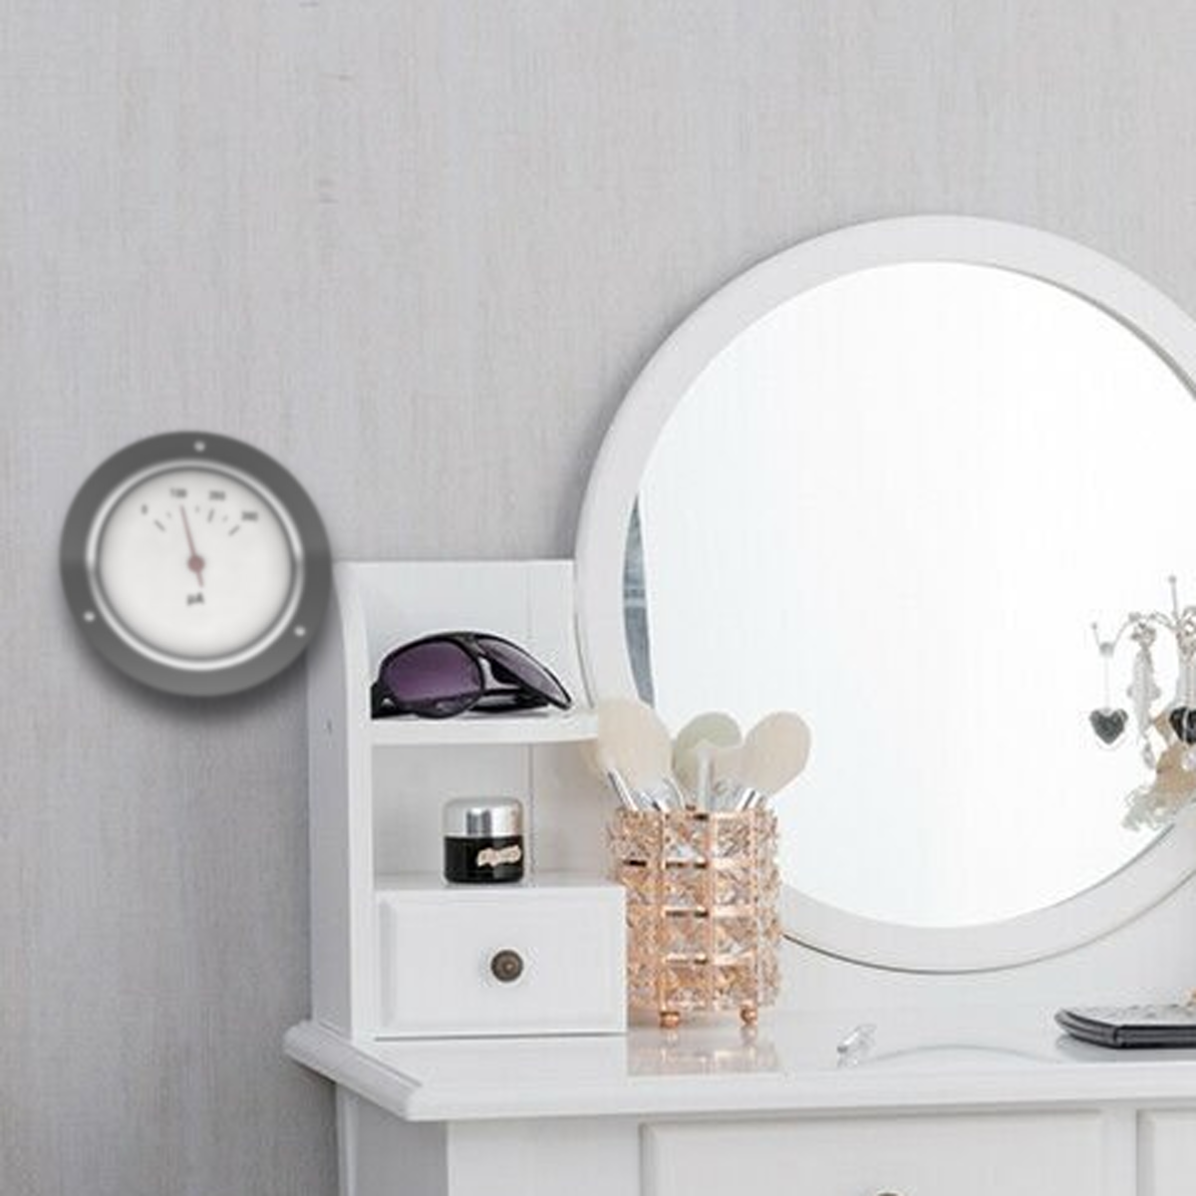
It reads µA 100
